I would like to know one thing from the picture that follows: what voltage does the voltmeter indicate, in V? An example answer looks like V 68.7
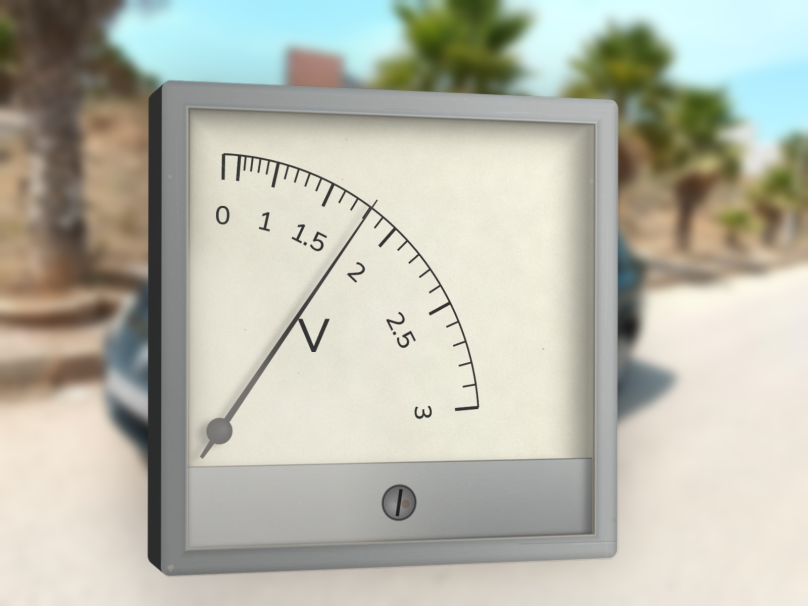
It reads V 1.8
